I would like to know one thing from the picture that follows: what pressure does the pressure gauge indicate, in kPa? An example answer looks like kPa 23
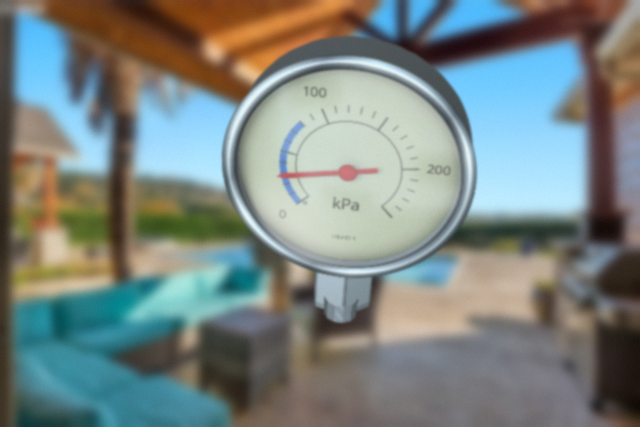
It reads kPa 30
